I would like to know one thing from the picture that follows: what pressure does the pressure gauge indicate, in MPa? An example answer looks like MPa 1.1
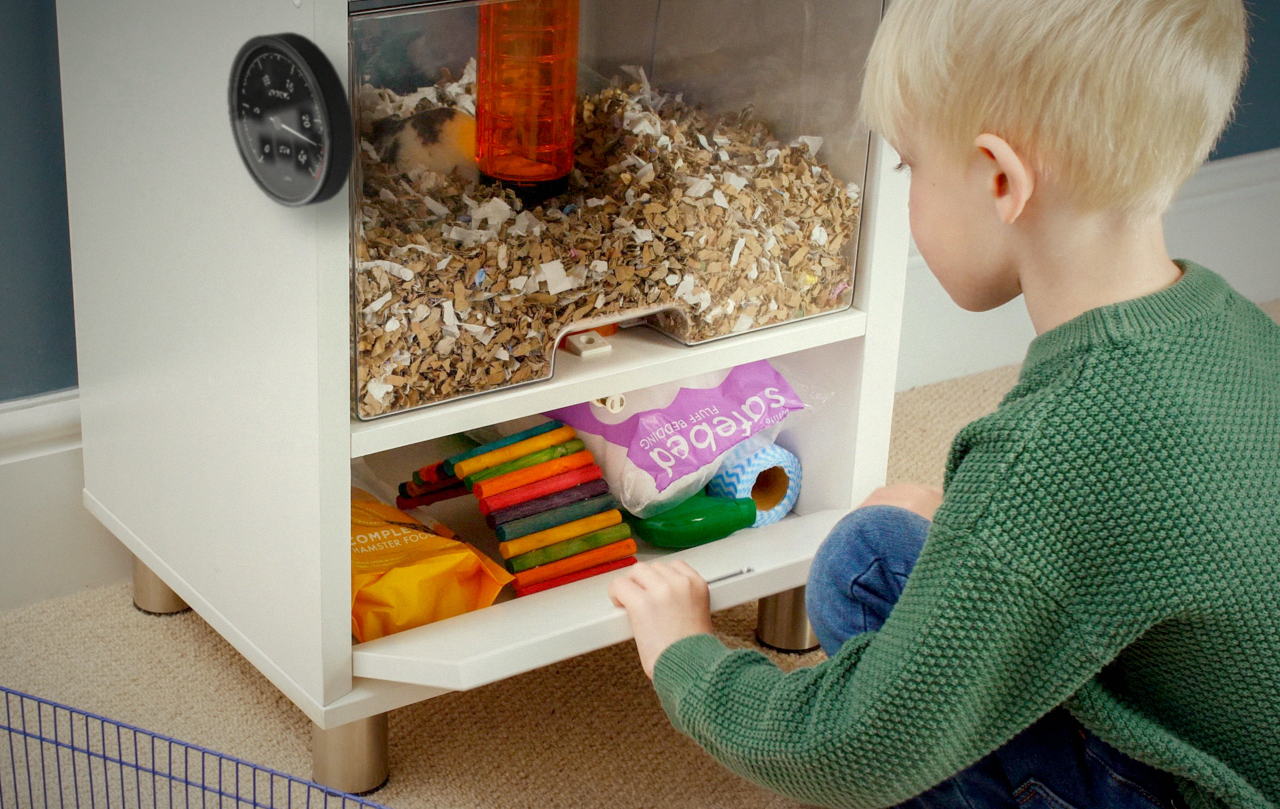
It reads MPa 22
